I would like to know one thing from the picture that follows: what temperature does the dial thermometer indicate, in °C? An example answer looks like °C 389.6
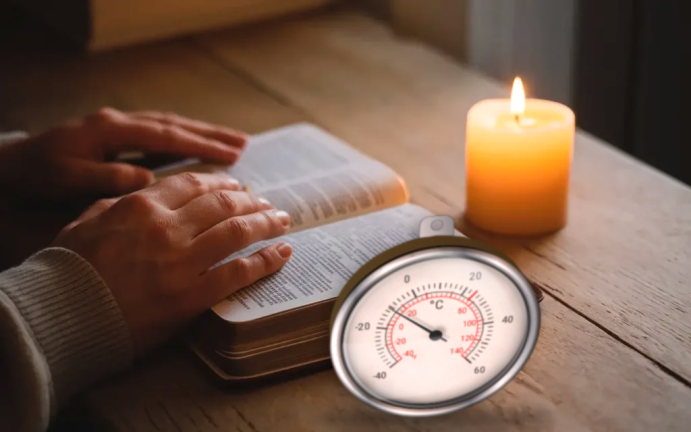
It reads °C -10
